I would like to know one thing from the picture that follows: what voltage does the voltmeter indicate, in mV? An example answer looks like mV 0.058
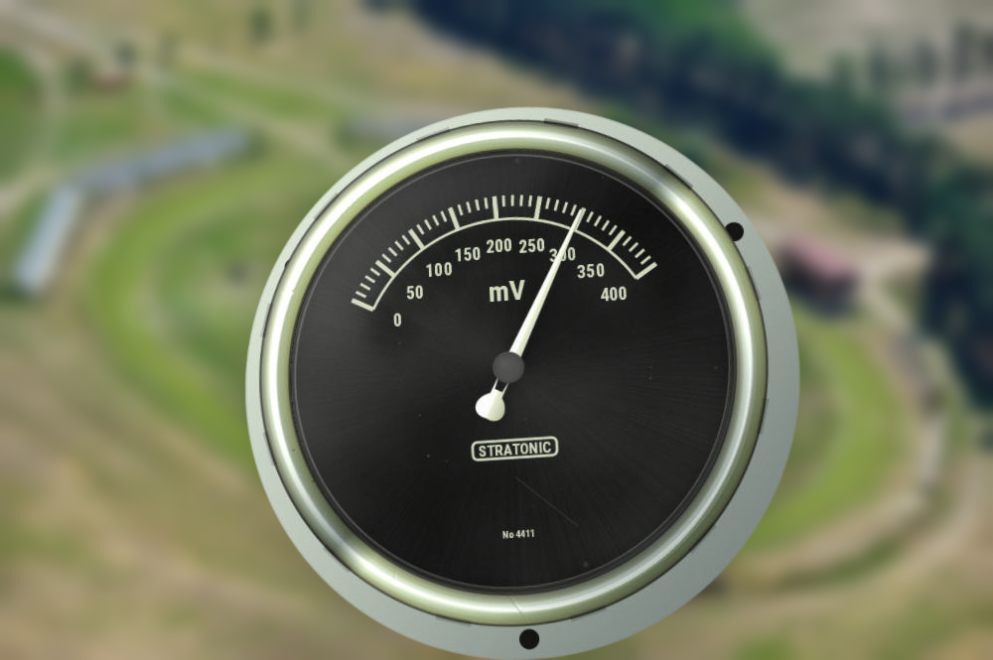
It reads mV 300
